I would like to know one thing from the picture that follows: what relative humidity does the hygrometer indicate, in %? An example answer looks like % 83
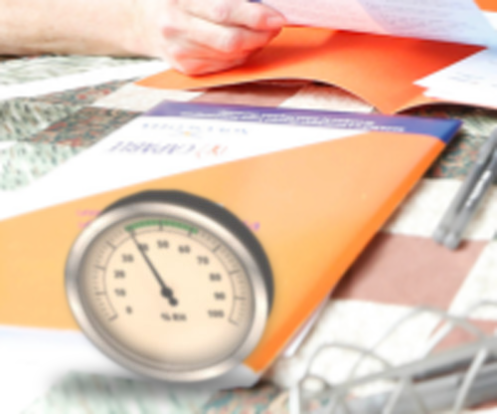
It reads % 40
